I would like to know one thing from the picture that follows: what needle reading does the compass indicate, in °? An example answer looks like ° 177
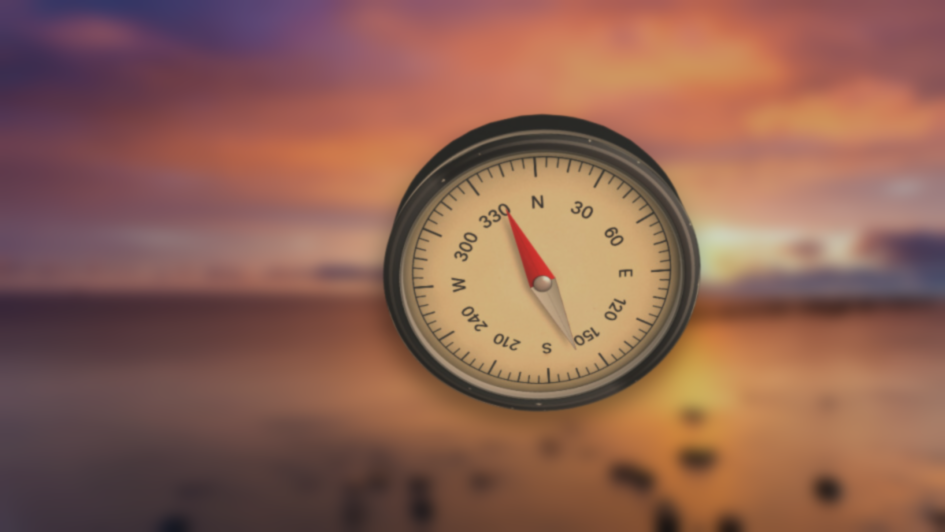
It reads ° 340
